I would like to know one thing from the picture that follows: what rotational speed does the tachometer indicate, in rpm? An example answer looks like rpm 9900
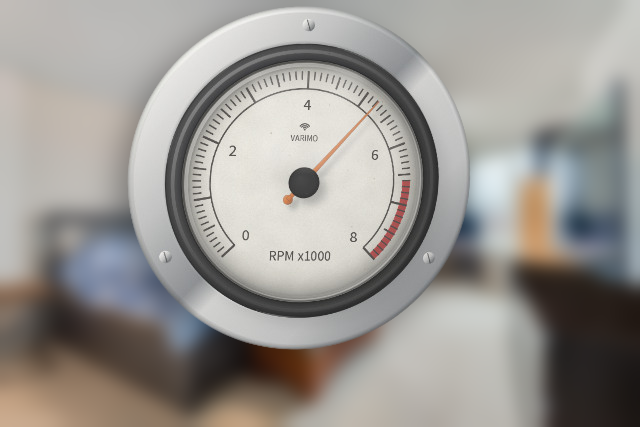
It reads rpm 5200
